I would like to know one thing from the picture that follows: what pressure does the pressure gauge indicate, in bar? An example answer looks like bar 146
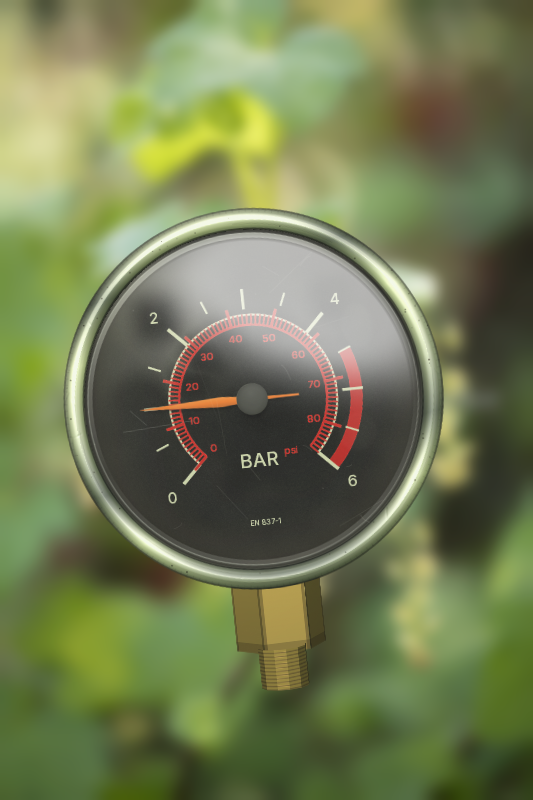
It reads bar 1
